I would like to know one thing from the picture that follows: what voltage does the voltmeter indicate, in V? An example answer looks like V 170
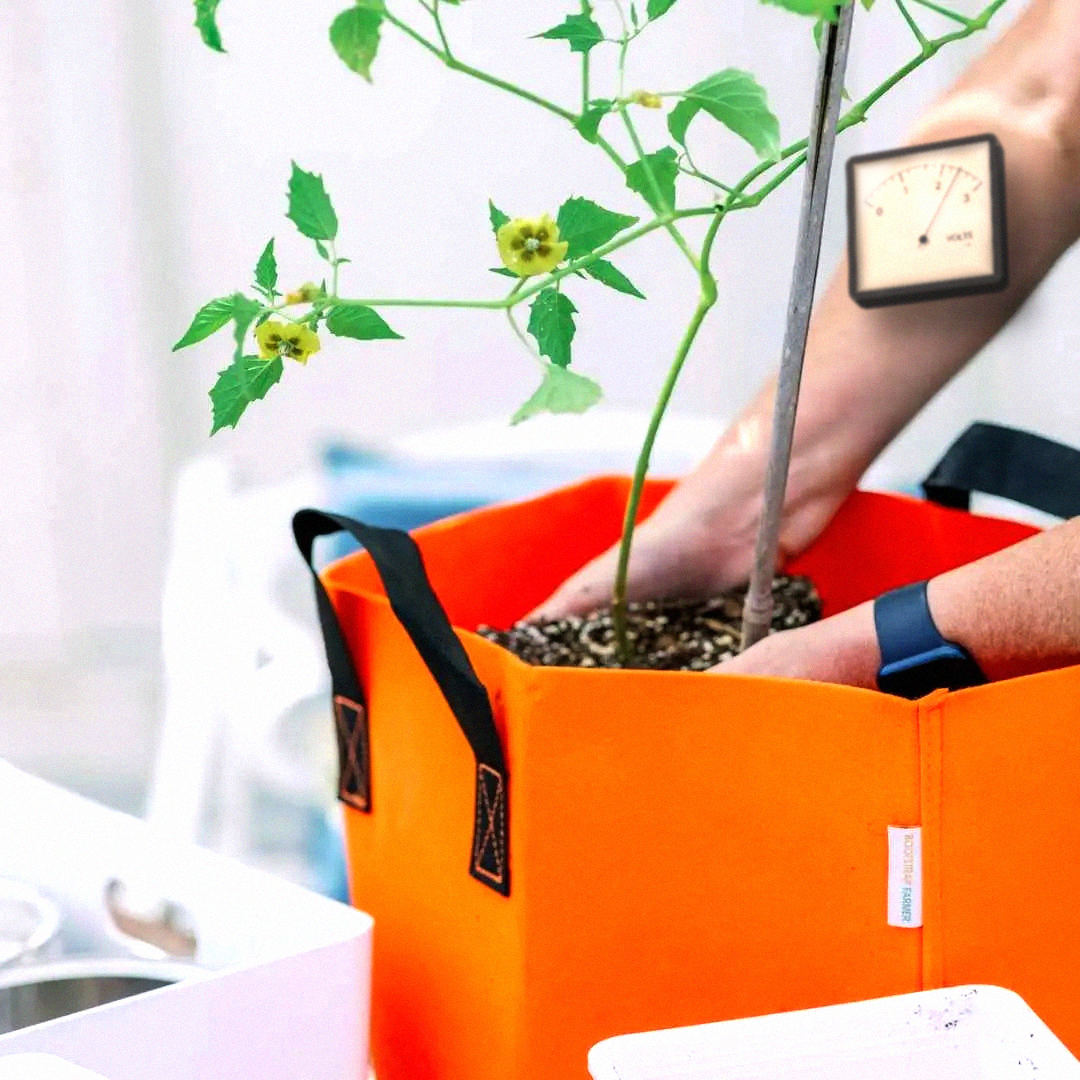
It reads V 2.4
